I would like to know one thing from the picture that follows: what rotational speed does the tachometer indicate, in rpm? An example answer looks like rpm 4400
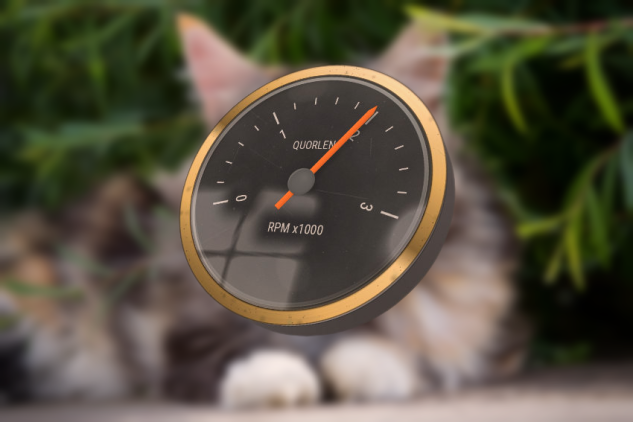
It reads rpm 2000
